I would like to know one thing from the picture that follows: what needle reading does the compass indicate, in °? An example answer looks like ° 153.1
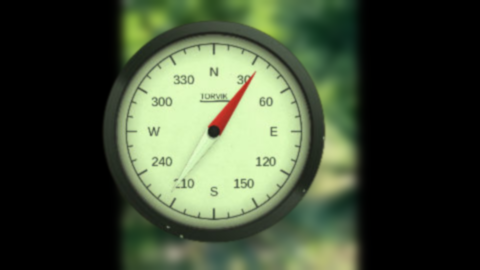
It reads ° 35
